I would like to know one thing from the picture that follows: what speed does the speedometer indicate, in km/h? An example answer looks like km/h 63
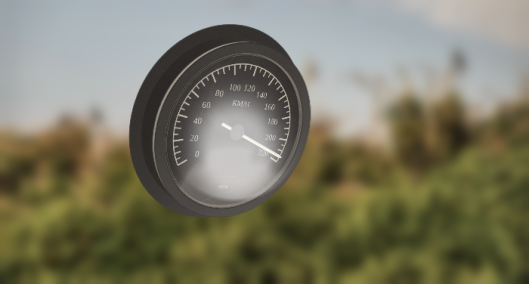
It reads km/h 215
